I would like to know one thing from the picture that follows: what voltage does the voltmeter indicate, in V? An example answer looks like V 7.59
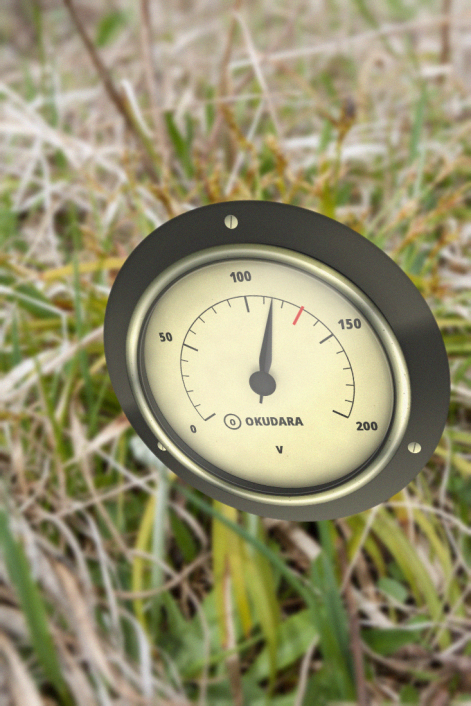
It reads V 115
